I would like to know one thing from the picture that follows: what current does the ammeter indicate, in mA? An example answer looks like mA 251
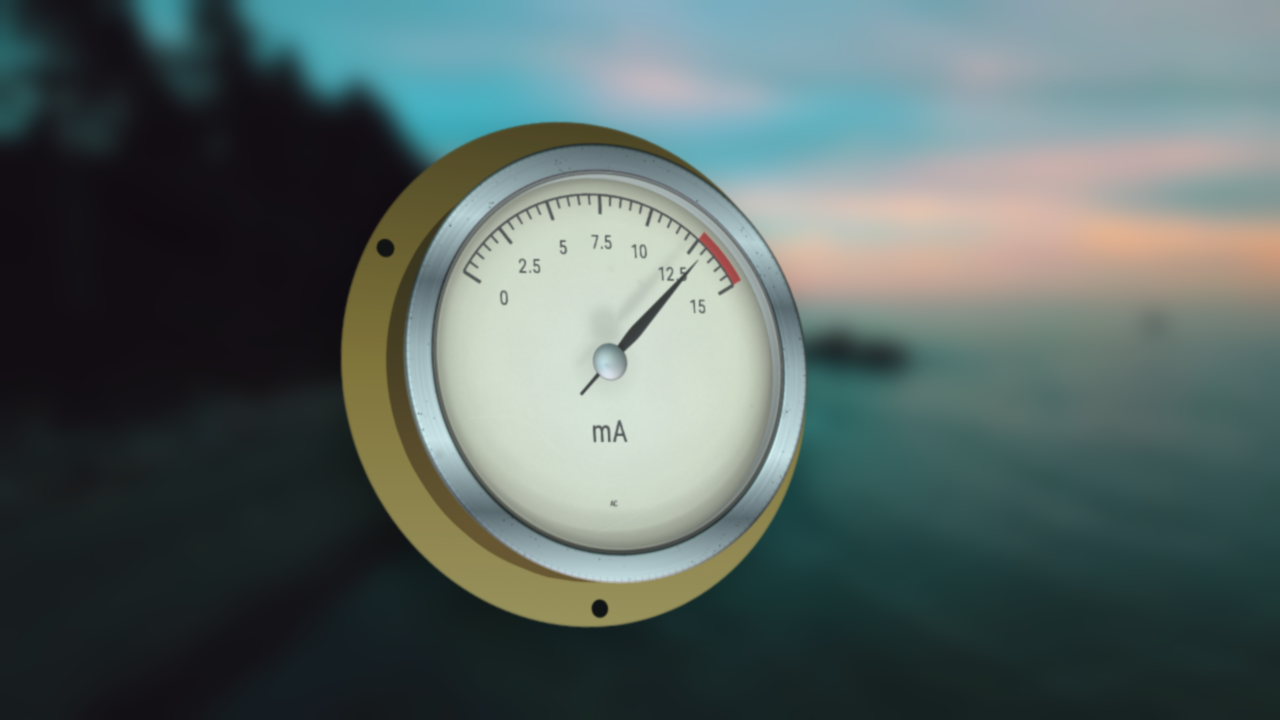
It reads mA 13
